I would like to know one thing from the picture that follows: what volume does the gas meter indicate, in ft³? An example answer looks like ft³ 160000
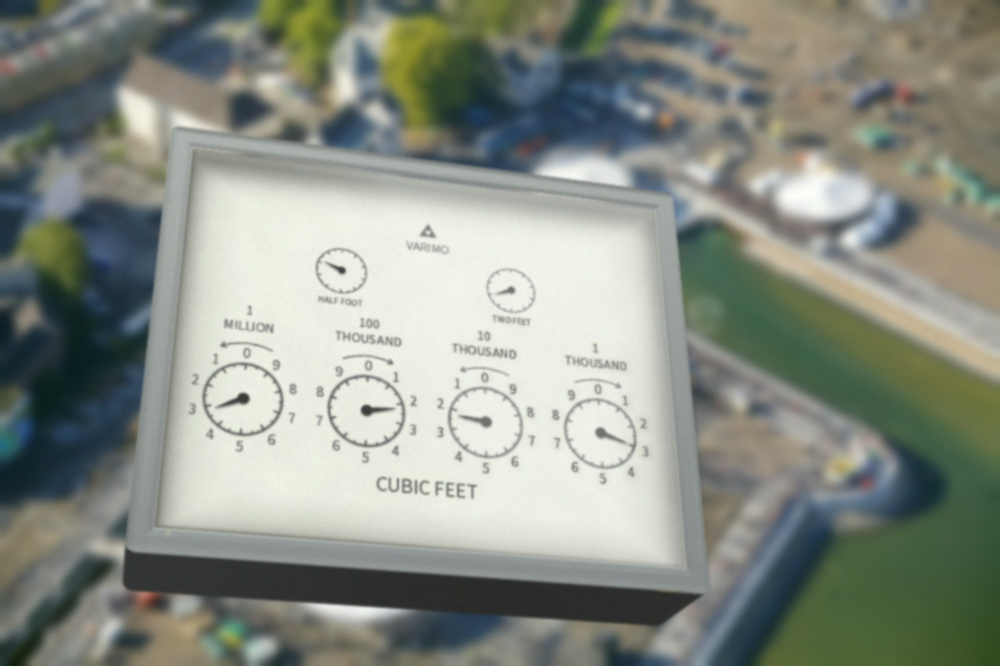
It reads ft³ 322300
